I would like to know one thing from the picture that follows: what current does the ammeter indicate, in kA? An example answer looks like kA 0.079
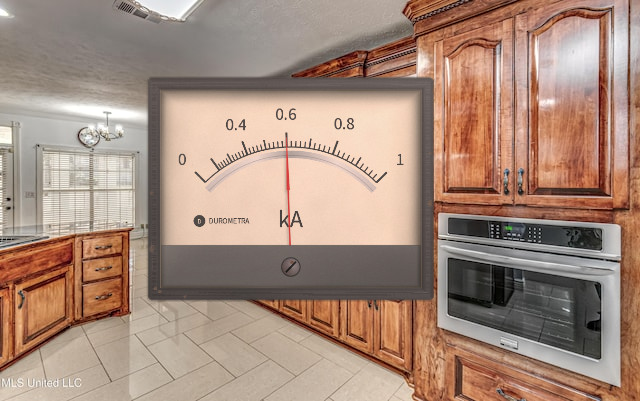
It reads kA 0.6
